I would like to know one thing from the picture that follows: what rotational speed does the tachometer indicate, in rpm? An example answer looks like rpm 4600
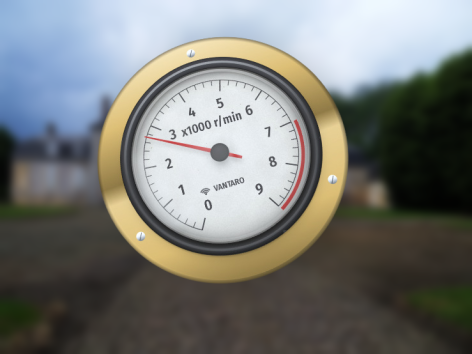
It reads rpm 2700
